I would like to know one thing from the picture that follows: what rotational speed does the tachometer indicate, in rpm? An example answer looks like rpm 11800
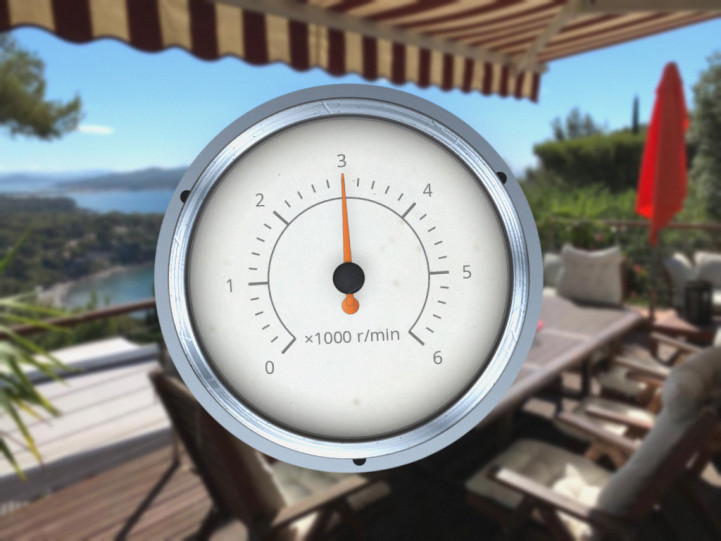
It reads rpm 3000
